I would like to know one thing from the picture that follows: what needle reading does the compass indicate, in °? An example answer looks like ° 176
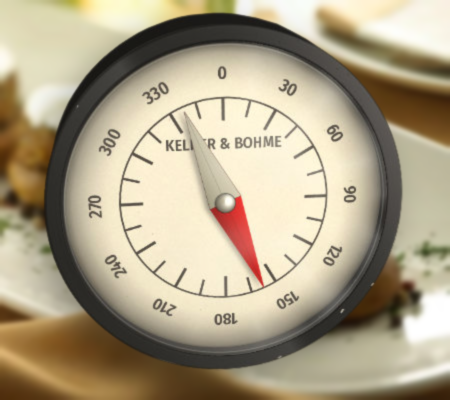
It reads ° 157.5
